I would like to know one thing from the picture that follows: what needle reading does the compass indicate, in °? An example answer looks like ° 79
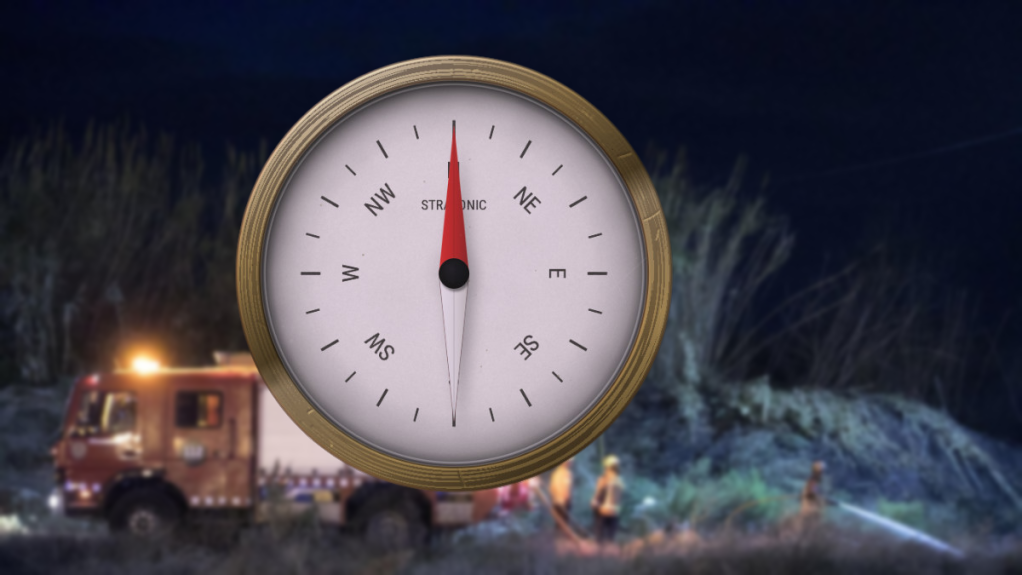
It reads ° 0
